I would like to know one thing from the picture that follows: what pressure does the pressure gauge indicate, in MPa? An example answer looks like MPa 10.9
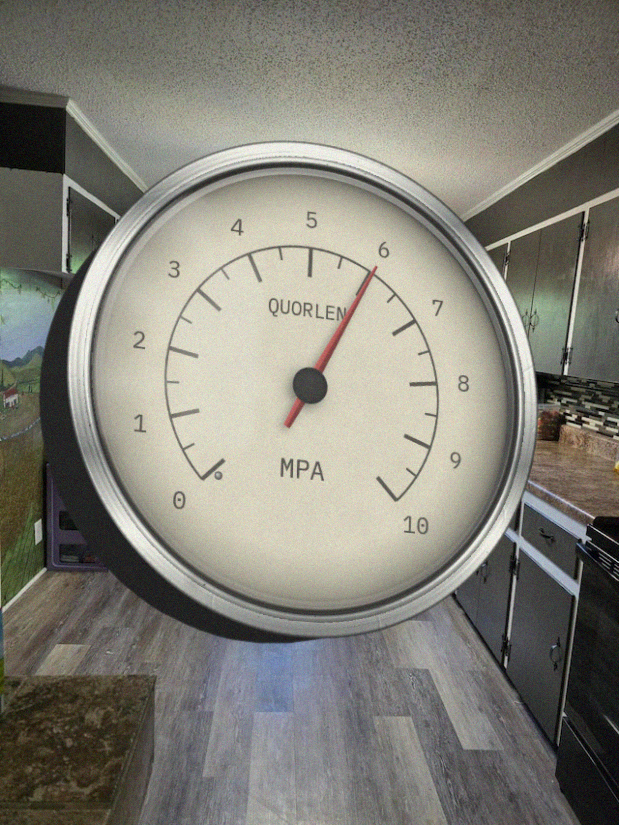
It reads MPa 6
